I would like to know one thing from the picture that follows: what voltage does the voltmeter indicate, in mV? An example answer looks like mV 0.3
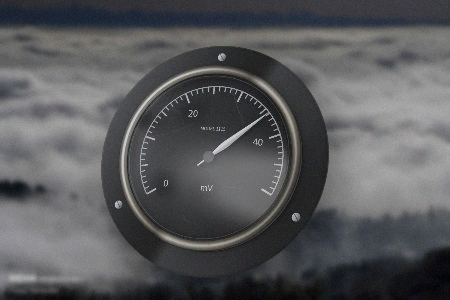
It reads mV 36
